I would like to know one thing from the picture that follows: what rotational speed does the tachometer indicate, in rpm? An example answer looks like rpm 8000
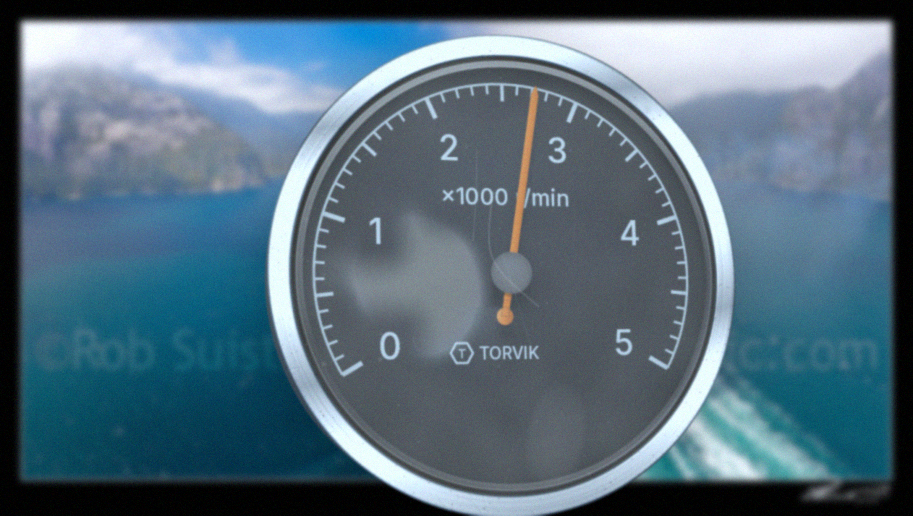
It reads rpm 2700
